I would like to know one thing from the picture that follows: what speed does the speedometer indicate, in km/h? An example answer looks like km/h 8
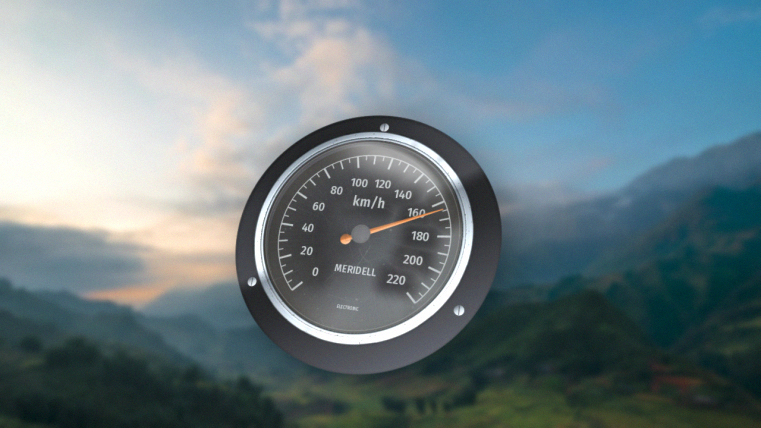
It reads km/h 165
